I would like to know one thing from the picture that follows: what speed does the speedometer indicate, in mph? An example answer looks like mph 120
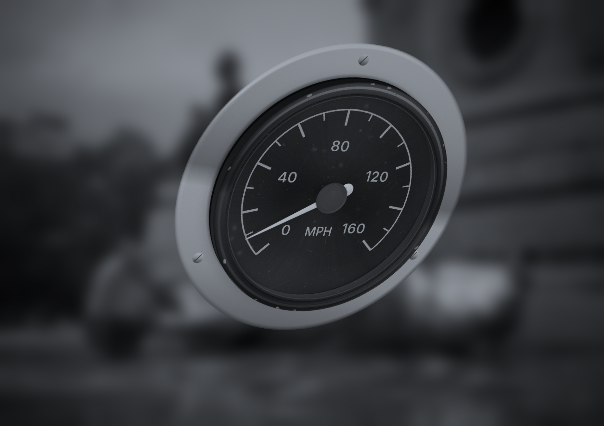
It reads mph 10
